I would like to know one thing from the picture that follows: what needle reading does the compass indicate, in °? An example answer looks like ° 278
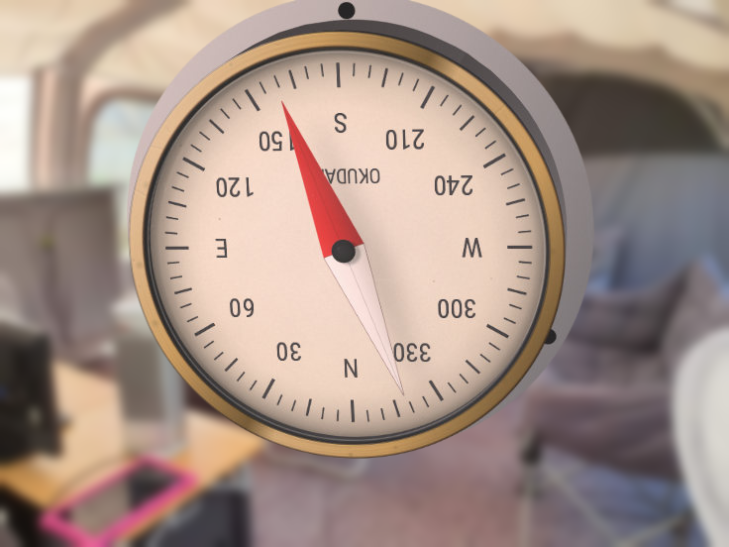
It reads ° 160
